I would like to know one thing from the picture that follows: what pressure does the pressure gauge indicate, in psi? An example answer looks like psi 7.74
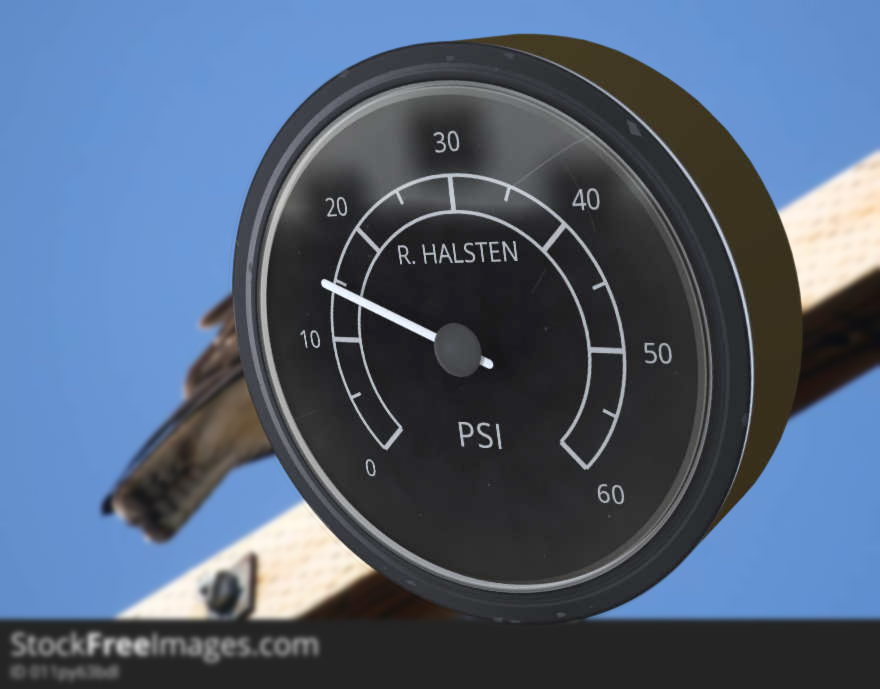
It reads psi 15
